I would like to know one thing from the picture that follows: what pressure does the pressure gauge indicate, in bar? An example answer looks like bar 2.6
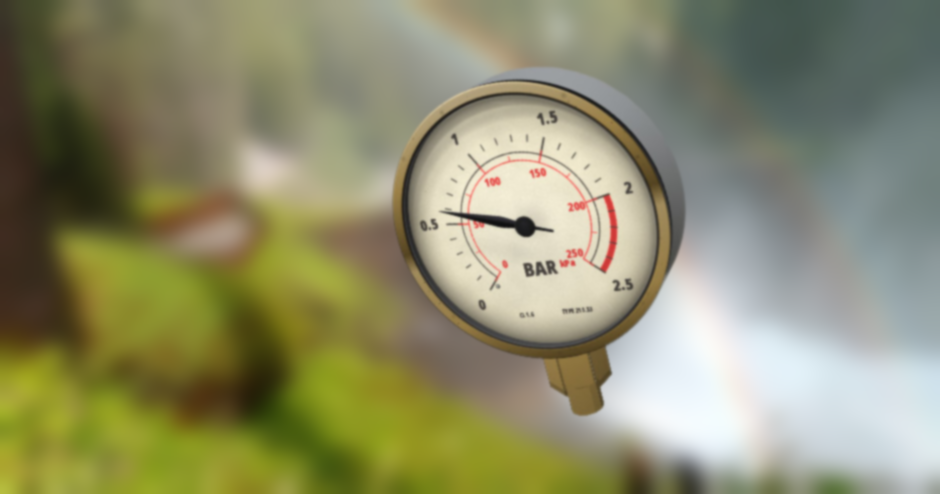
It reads bar 0.6
